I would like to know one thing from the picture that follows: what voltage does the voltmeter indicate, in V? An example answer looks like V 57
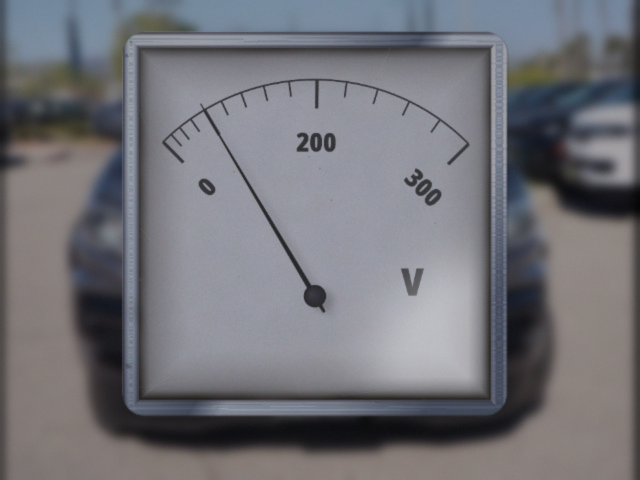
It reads V 100
